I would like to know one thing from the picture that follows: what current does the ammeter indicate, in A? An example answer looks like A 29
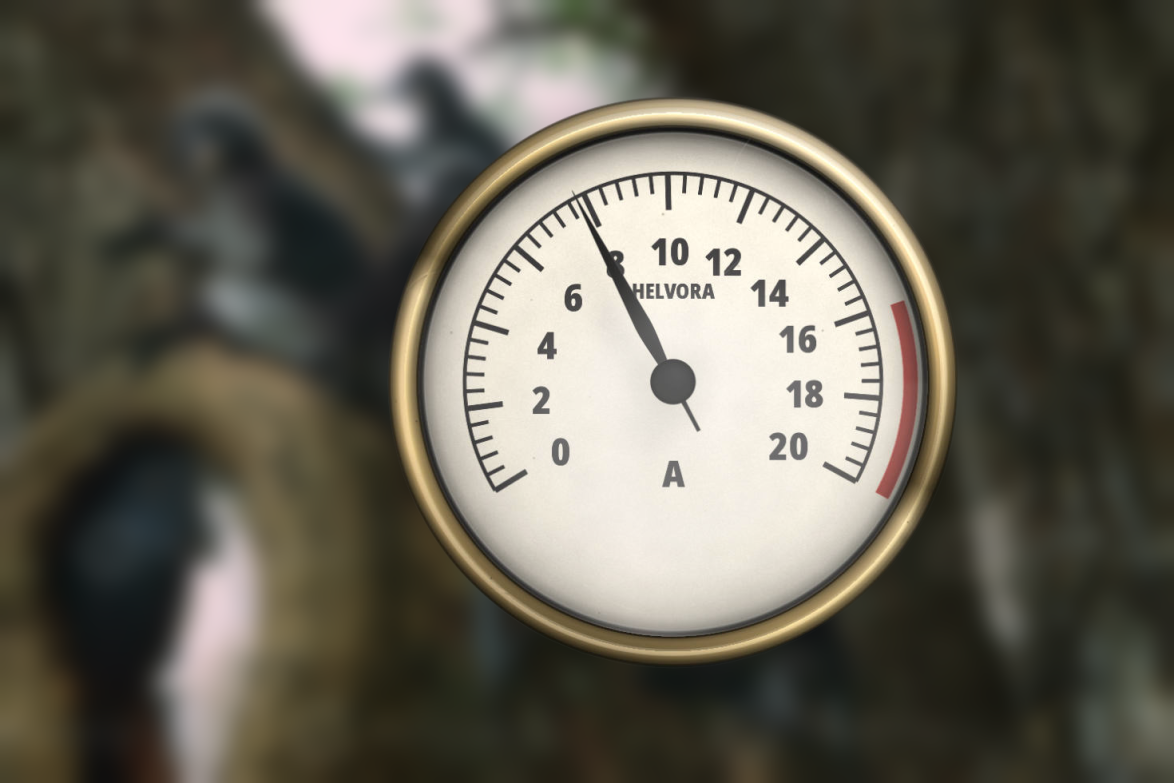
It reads A 7.8
